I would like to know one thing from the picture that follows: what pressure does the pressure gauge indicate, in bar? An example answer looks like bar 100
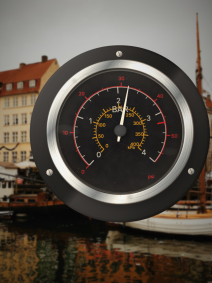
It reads bar 2.2
